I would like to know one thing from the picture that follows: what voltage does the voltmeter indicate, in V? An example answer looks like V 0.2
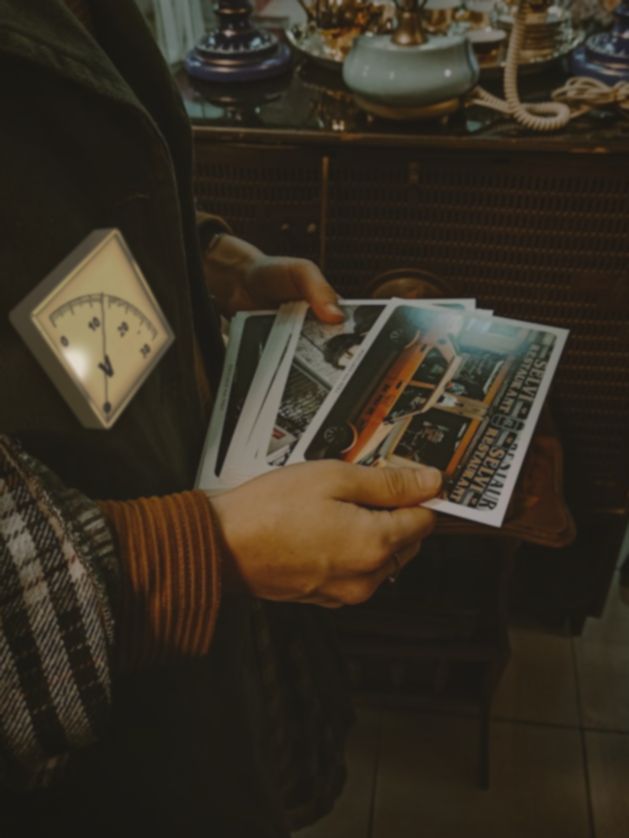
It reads V 12.5
